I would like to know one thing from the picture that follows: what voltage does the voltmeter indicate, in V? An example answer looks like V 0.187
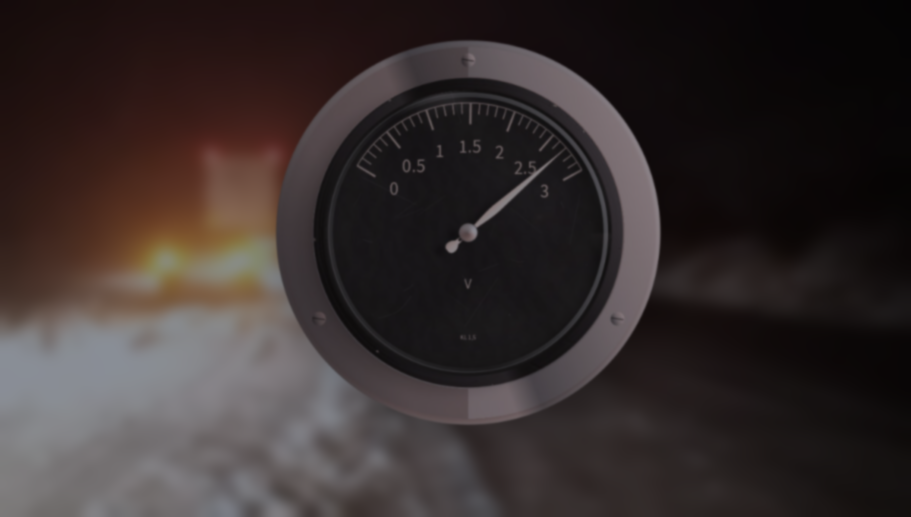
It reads V 2.7
